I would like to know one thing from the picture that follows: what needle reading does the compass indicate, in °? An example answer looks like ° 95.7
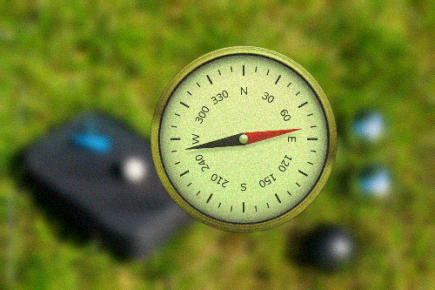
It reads ° 80
